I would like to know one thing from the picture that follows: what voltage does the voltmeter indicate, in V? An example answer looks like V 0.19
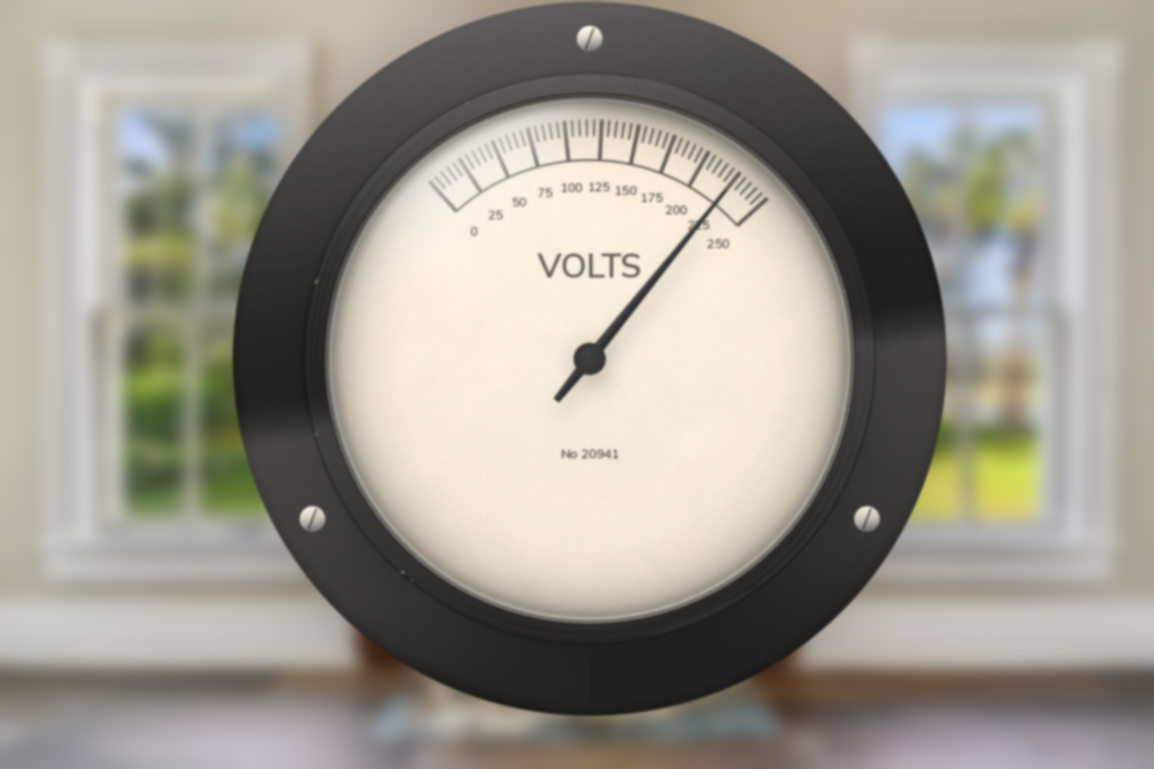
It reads V 225
